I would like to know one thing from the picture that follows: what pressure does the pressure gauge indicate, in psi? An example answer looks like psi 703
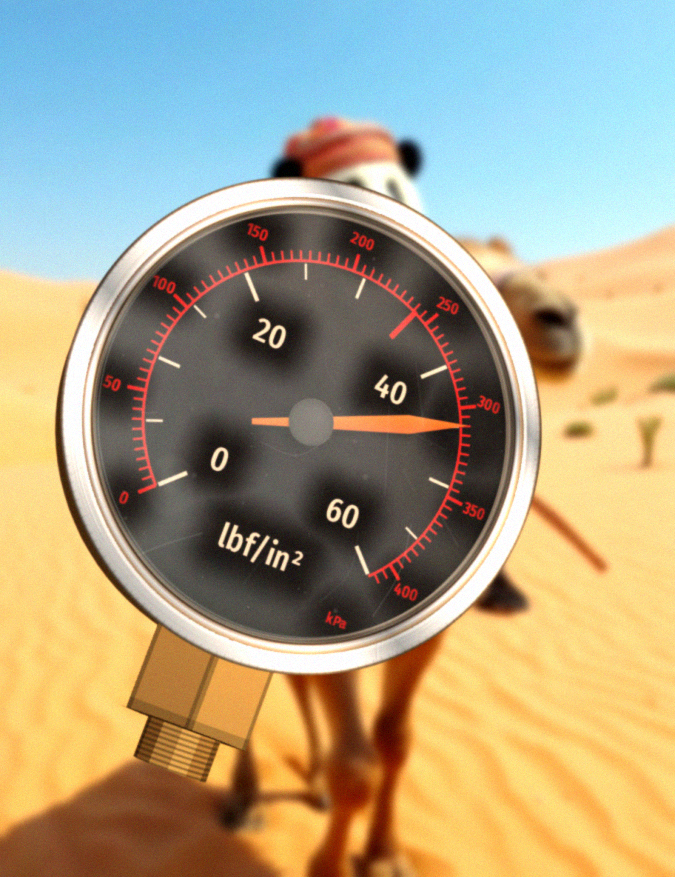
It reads psi 45
